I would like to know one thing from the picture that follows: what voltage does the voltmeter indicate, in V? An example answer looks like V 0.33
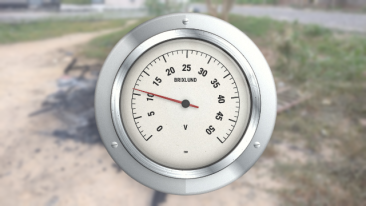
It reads V 11
